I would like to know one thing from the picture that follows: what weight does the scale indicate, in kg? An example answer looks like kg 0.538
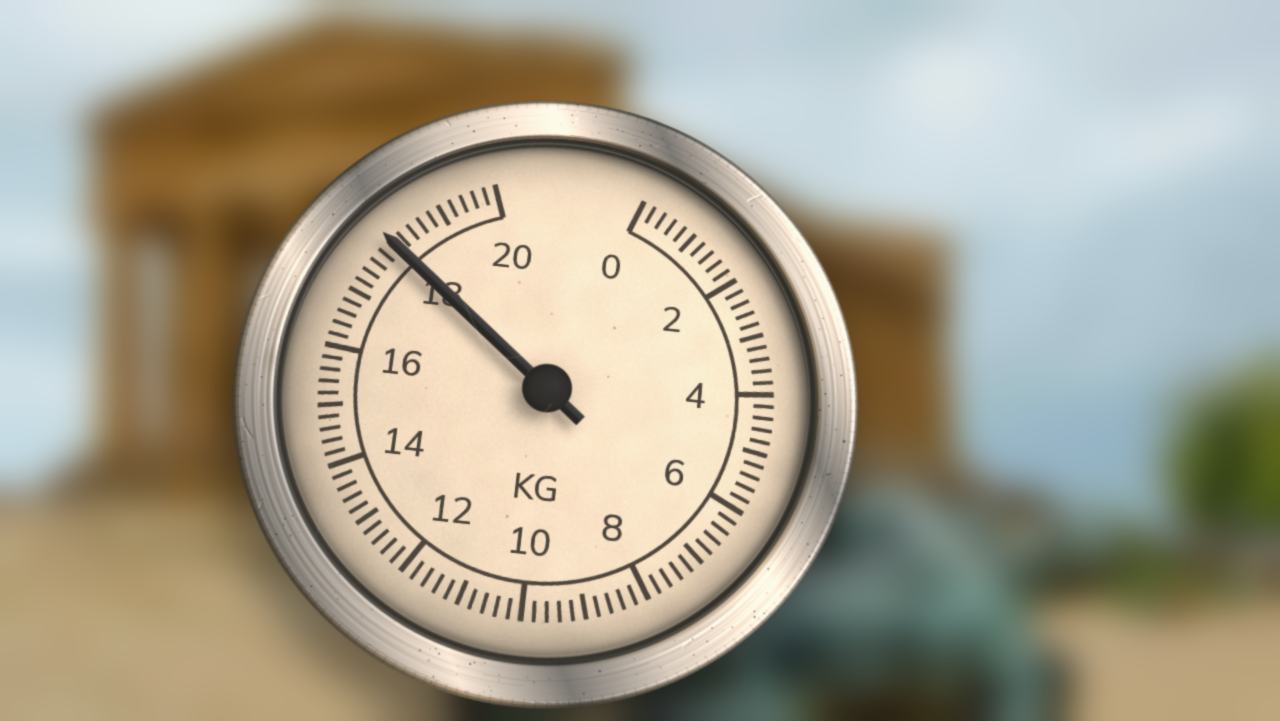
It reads kg 18
